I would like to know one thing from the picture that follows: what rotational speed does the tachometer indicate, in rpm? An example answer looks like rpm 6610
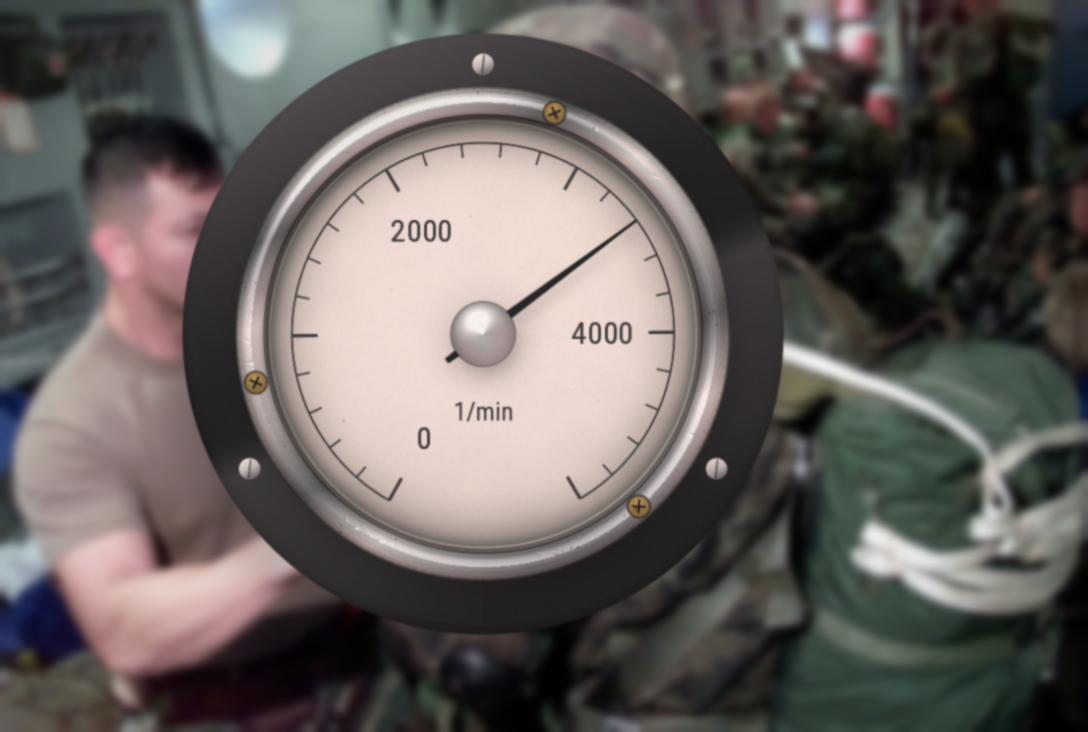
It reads rpm 3400
